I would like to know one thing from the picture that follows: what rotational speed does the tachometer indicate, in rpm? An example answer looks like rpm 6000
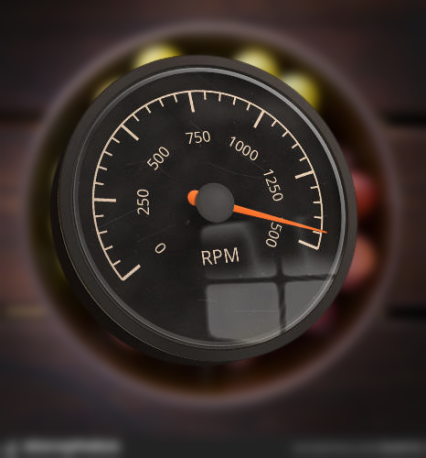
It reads rpm 1450
